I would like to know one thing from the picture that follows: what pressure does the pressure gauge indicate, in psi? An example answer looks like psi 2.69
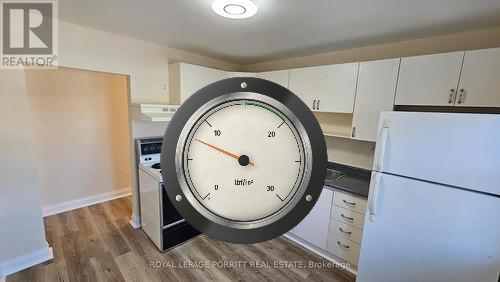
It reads psi 7.5
